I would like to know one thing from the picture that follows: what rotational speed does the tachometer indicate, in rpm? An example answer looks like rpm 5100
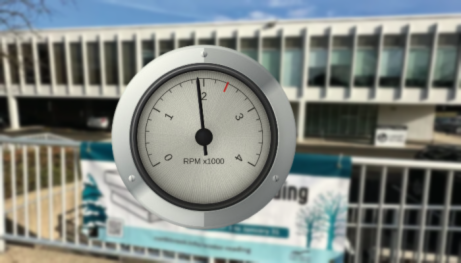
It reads rpm 1900
